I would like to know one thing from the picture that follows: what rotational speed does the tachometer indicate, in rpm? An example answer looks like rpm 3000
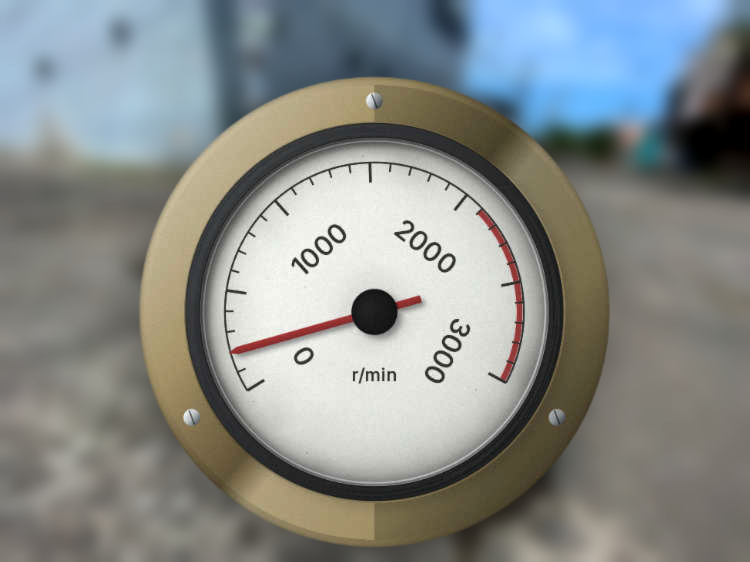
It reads rpm 200
